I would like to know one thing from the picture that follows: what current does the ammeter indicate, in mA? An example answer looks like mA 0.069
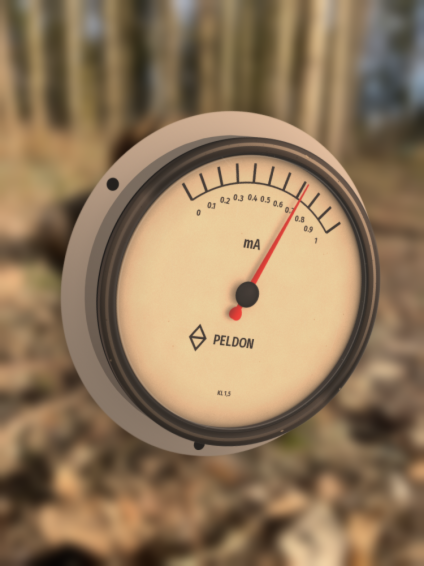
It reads mA 0.7
